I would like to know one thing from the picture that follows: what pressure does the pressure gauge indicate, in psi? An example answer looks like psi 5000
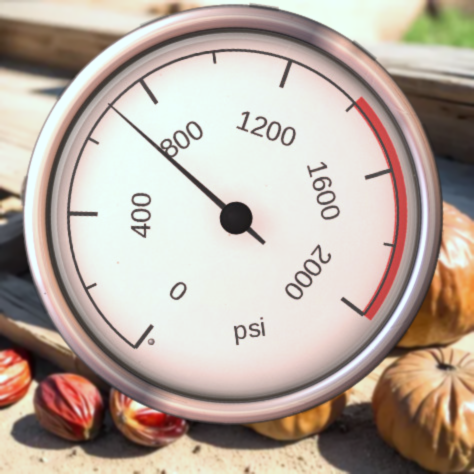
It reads psi 700
